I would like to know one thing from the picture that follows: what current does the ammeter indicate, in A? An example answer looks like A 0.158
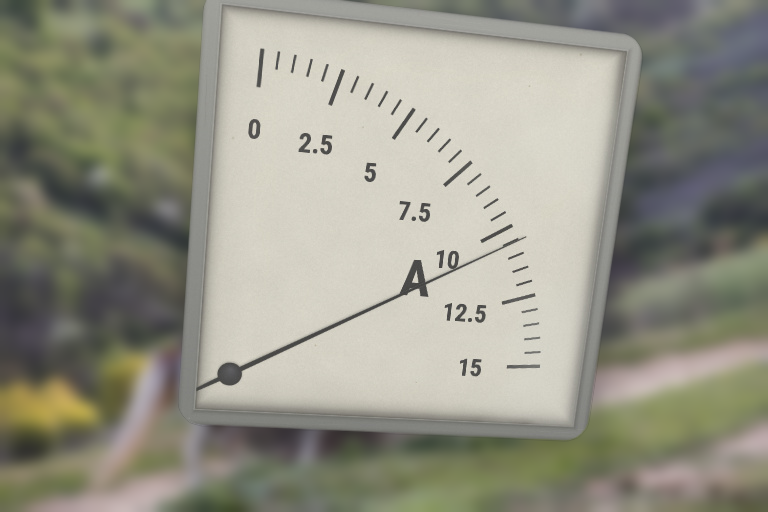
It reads A 10.5
